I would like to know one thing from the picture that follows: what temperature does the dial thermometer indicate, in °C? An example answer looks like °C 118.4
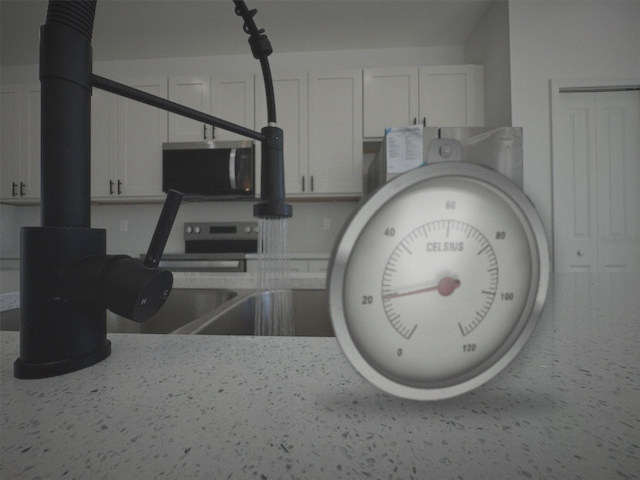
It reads °C 20
